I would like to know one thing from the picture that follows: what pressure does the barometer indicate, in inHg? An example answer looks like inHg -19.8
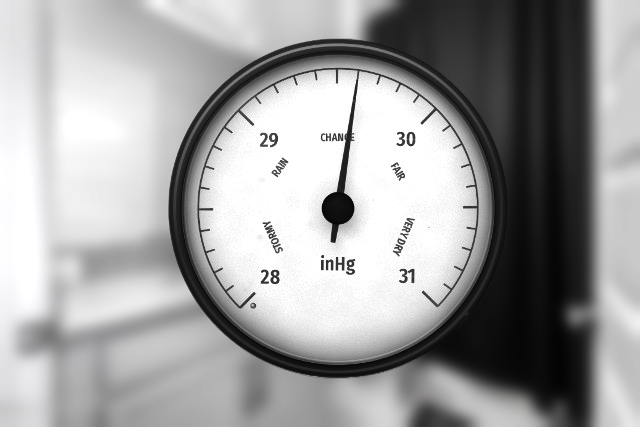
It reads inHg 29.6
